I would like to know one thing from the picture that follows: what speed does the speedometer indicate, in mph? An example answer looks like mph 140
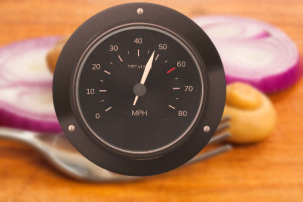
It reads mph 47.5
